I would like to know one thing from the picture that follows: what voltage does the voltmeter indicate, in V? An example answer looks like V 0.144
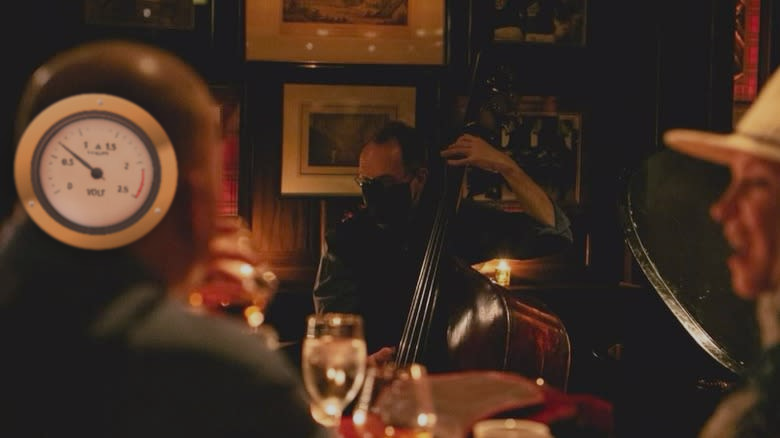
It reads V 0.7
